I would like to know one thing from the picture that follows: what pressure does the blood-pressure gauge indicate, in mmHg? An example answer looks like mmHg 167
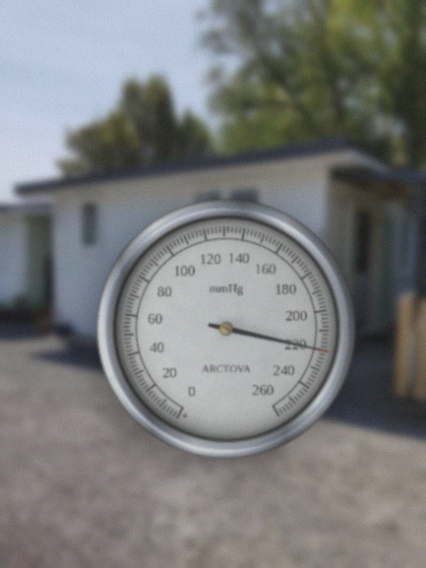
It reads mmHg 220
